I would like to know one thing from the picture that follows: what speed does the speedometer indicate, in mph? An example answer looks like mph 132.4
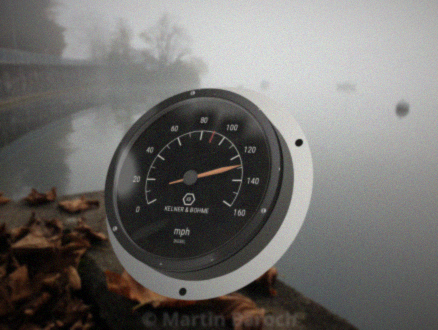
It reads mph 130
